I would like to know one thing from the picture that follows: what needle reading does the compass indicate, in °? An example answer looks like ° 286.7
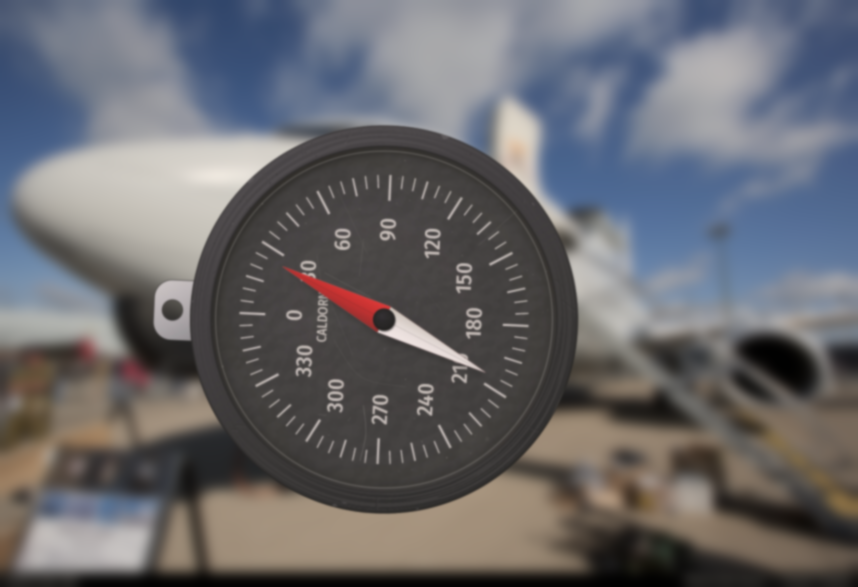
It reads ° 25
